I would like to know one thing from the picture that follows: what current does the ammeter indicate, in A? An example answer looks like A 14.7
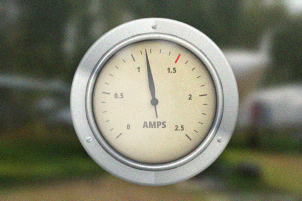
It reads A 1.15
